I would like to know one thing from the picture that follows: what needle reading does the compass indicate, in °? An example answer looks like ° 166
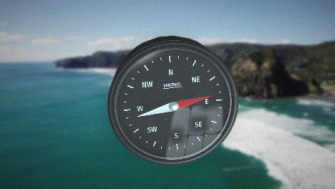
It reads ° 80
